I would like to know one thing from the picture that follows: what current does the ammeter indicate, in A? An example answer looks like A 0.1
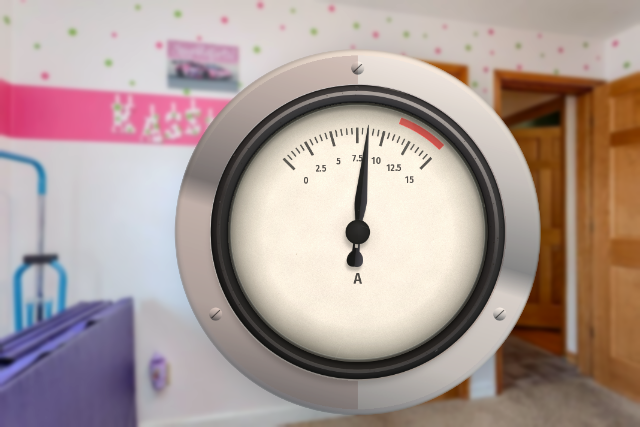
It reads A 8.5
